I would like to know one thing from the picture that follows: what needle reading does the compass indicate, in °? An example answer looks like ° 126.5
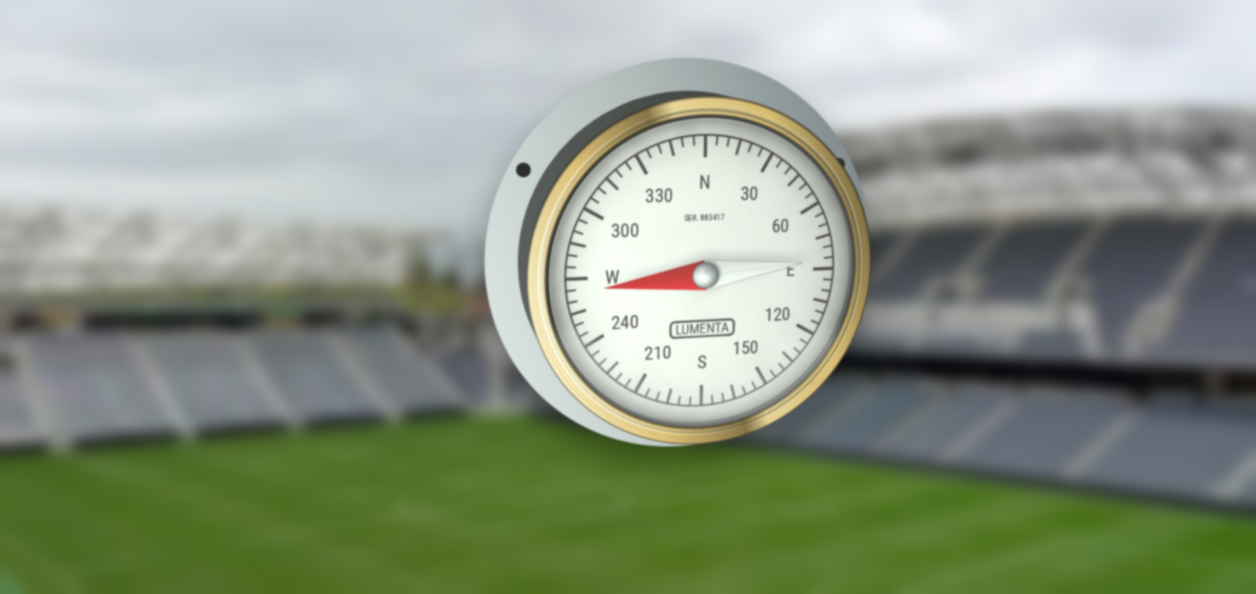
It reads ° 265
